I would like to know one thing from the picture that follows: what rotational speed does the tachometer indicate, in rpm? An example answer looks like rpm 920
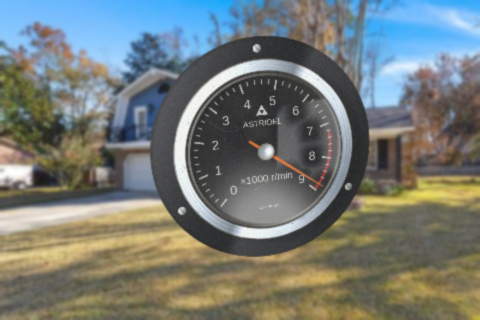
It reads rpm 8800
